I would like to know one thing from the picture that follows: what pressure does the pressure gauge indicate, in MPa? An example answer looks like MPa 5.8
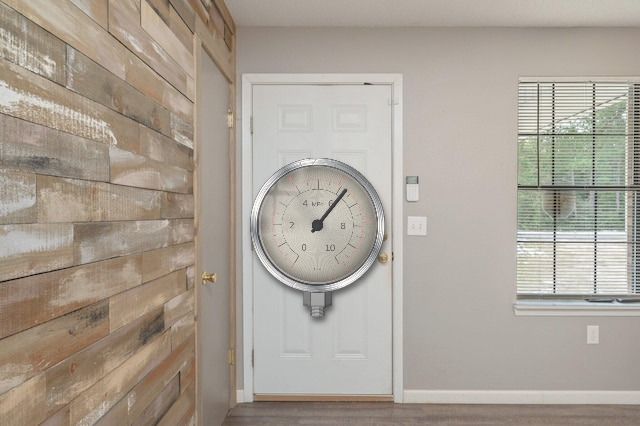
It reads MPa 6.25
